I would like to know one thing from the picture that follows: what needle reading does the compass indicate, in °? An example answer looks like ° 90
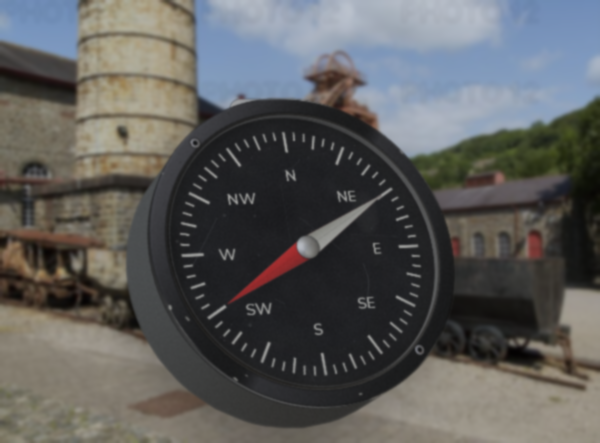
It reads ° 240
